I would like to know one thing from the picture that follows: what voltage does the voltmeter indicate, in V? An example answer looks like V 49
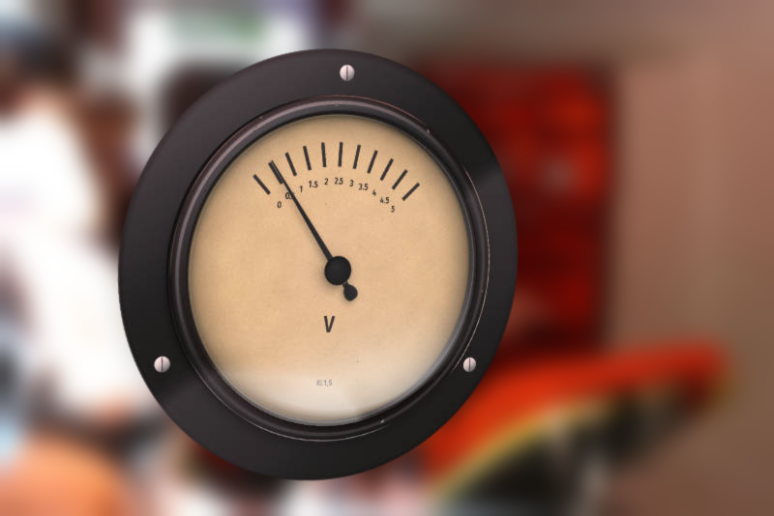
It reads V 0.5
